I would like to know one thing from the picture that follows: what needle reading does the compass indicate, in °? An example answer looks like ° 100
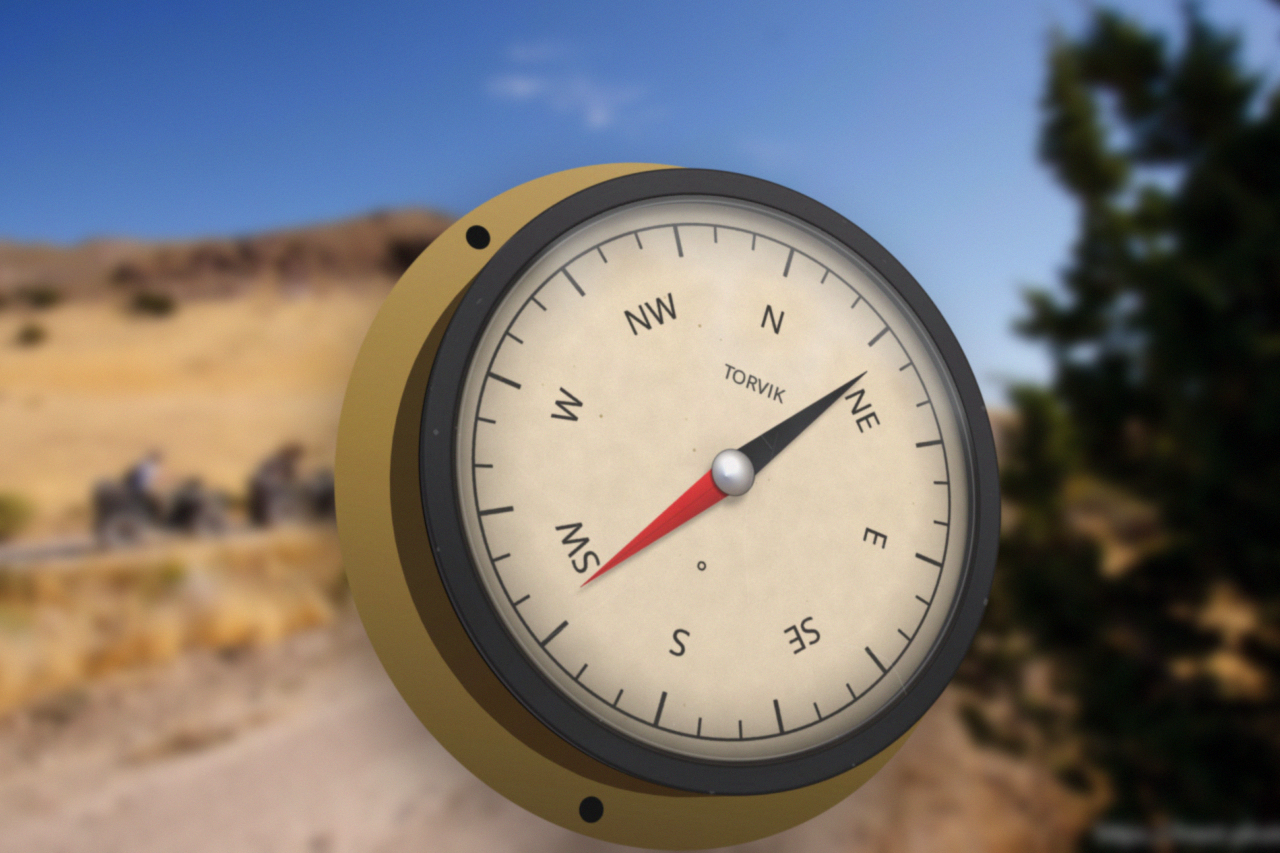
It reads ° 215
